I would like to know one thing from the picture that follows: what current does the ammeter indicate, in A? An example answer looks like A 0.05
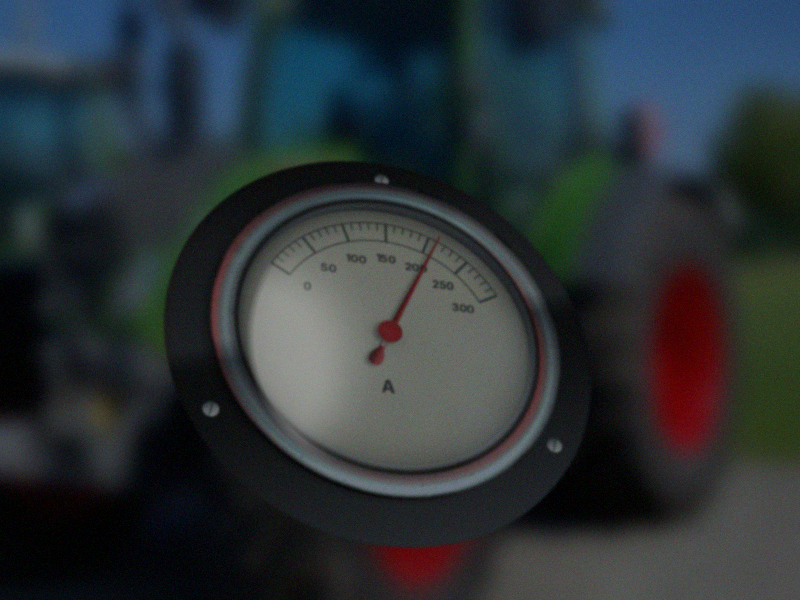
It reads A 210
